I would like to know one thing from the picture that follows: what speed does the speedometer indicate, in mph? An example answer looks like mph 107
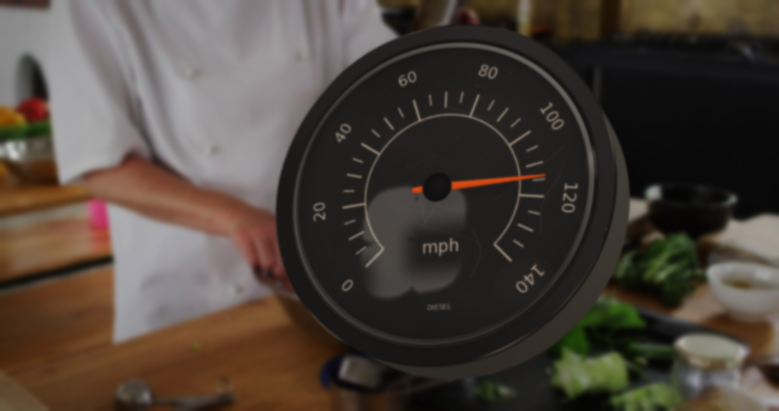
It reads mph 115
